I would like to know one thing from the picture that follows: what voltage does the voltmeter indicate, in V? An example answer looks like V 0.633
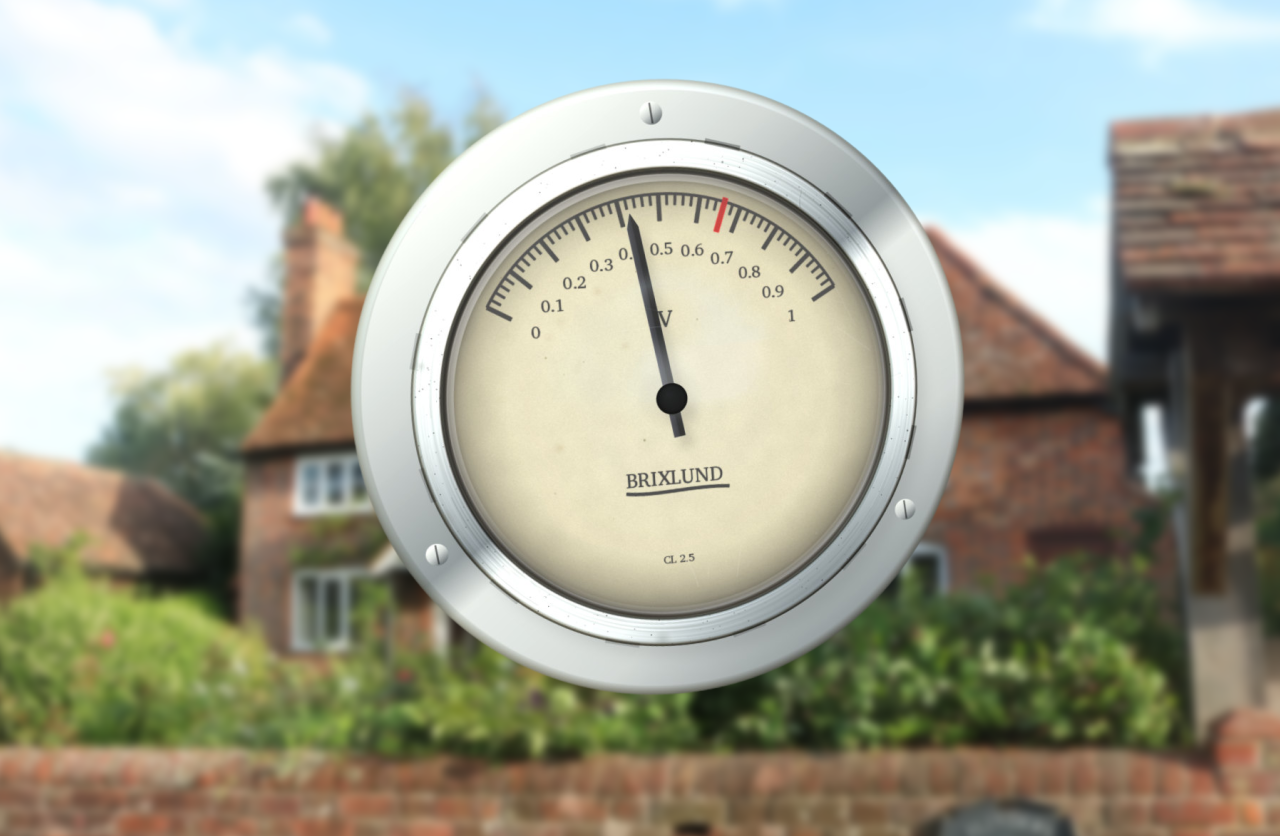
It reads V 0.42
